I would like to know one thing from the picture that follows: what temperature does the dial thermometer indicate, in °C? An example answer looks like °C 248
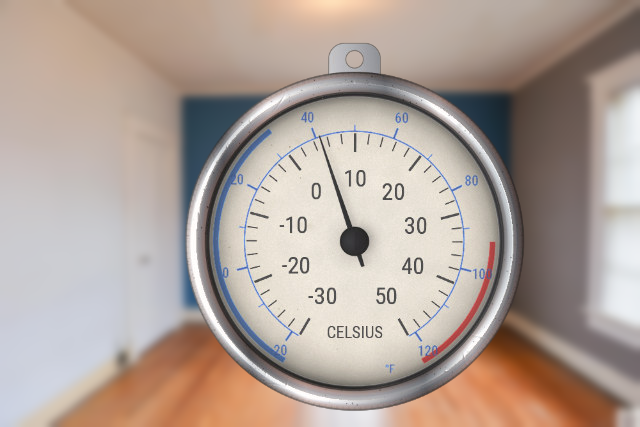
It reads °C 5
